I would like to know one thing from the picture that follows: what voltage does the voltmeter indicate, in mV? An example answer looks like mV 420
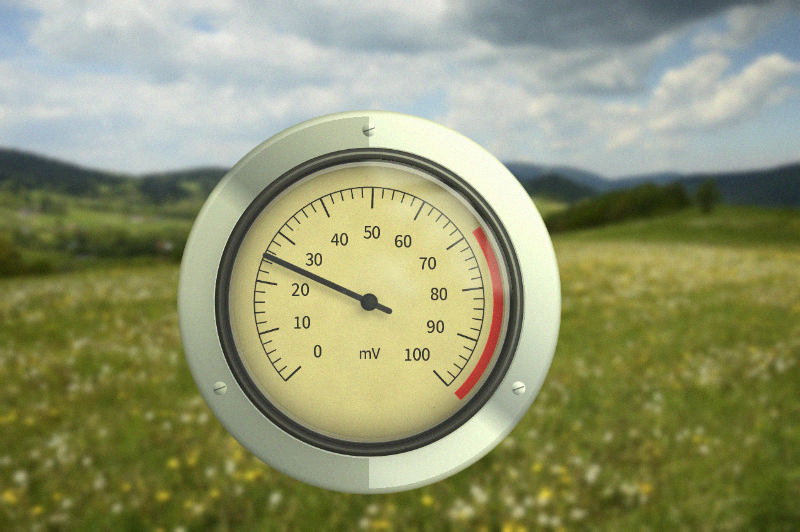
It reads mV 25
